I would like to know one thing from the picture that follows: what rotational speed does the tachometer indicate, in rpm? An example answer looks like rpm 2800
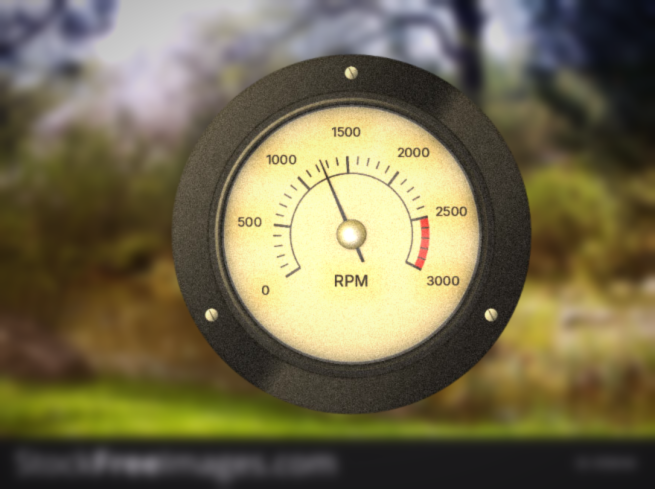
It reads rpm 1250
